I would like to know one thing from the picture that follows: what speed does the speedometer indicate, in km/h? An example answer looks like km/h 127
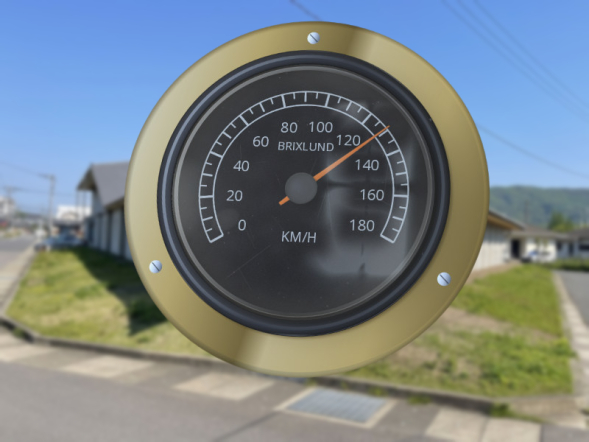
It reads km/h 130
